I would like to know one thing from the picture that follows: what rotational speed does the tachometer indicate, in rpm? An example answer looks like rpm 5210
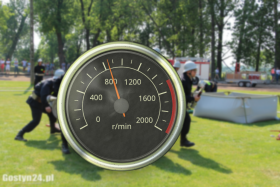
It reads rpm 850
